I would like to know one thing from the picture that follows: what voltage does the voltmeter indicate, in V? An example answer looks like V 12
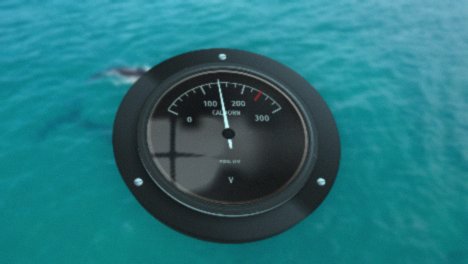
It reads V 140
